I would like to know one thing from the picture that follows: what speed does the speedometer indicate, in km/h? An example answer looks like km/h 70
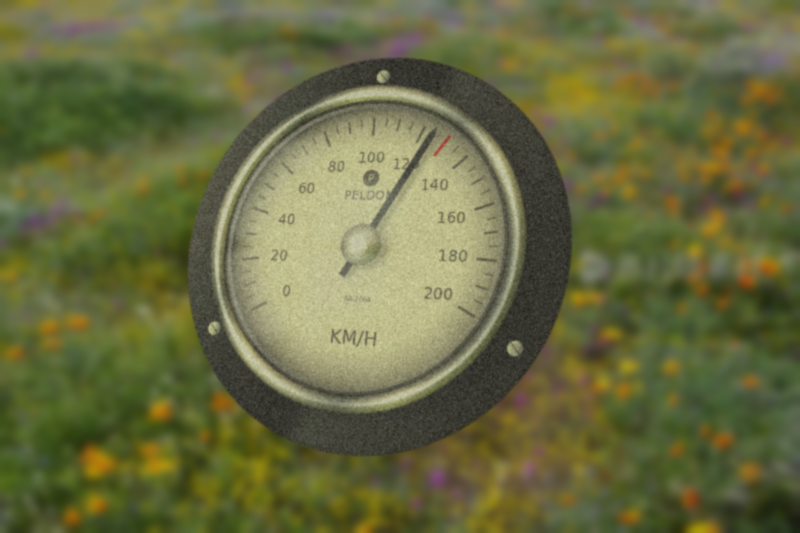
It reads km/h 125
